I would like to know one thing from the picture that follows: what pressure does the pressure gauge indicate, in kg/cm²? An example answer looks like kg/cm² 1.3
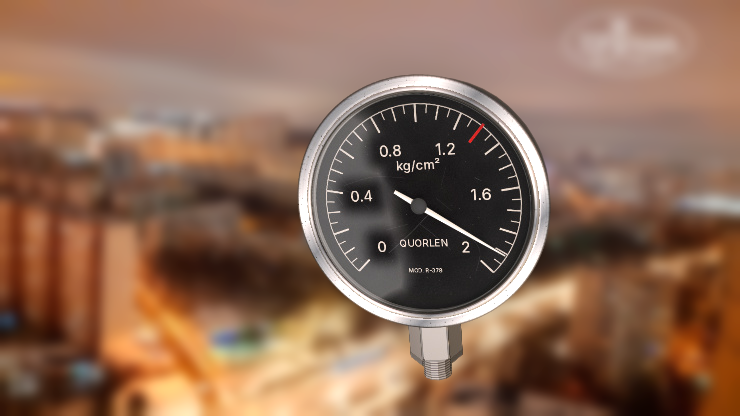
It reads kg/cm² 1.9
